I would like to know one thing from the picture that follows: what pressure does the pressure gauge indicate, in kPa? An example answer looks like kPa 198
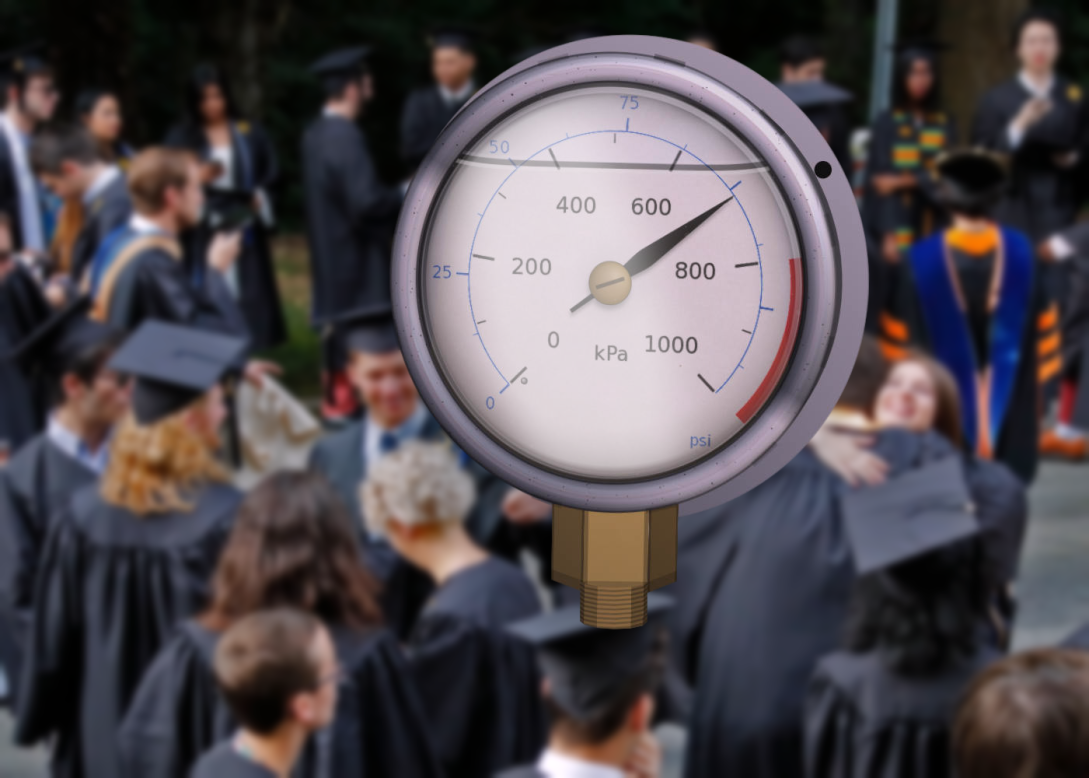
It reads kPa 700
